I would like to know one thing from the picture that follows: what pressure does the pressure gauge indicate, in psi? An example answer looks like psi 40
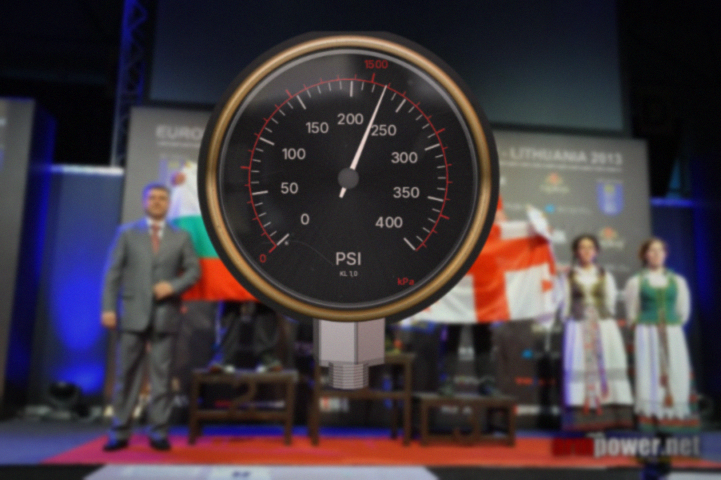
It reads psi 230
